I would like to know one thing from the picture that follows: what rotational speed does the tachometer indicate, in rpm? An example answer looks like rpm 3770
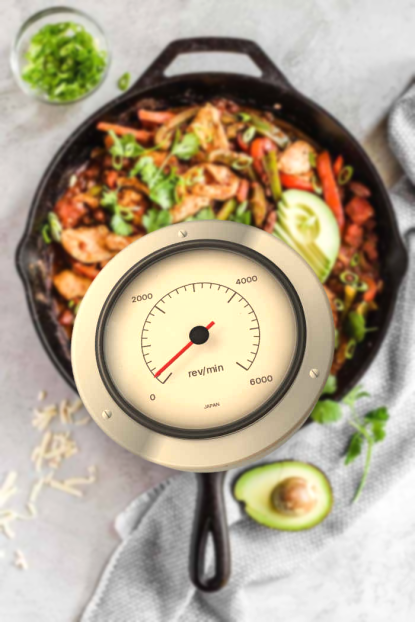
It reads rpm 200
